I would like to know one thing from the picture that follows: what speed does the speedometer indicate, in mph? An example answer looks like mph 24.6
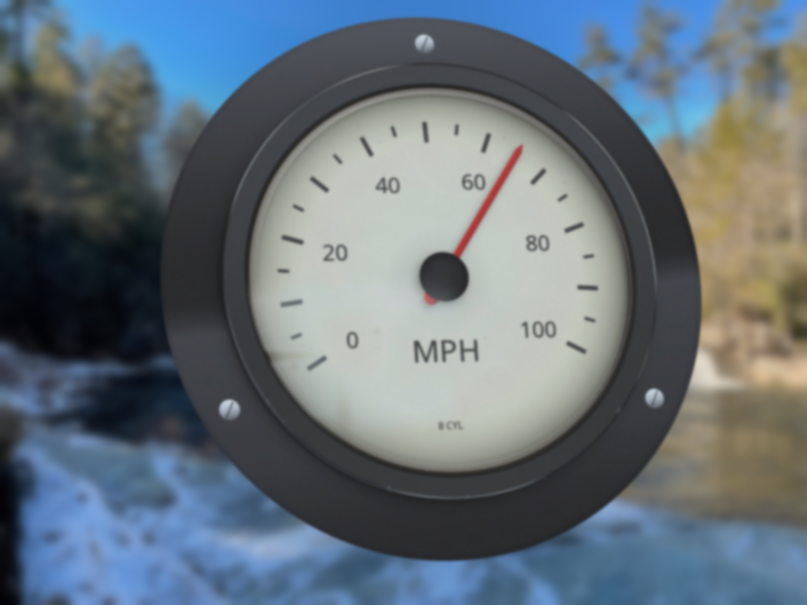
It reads mph 65
